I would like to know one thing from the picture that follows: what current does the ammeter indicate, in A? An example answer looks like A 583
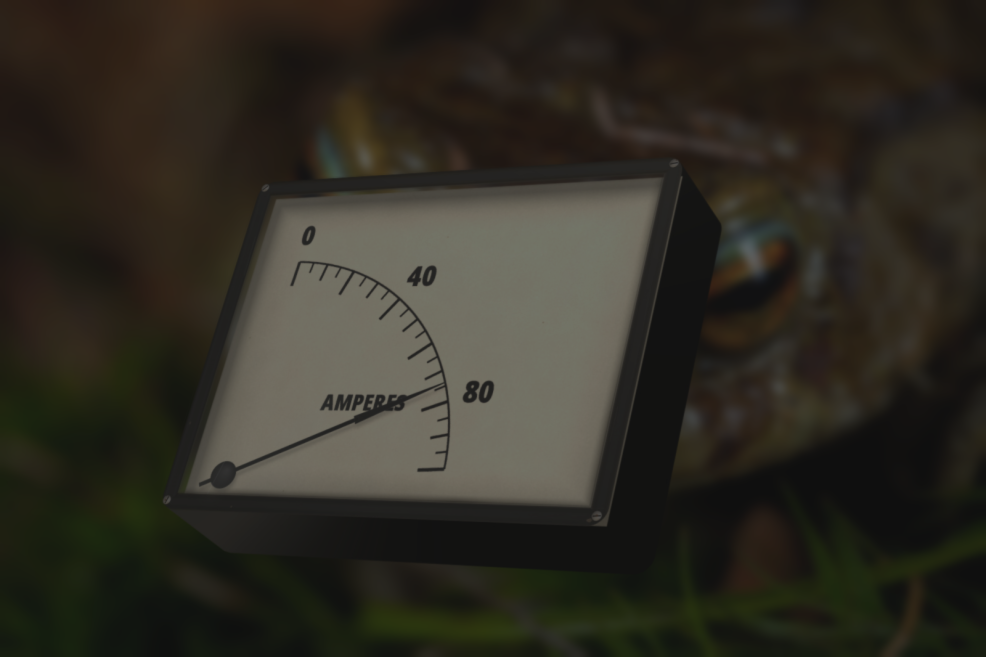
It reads A 75
